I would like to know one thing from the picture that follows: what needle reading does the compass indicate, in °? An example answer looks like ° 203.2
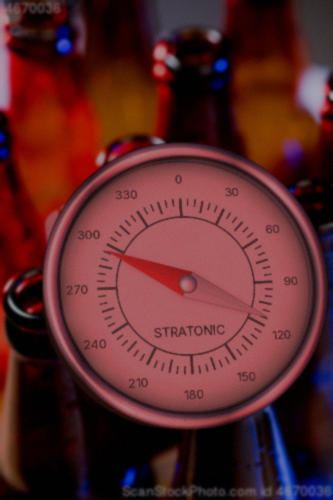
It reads ° 295
